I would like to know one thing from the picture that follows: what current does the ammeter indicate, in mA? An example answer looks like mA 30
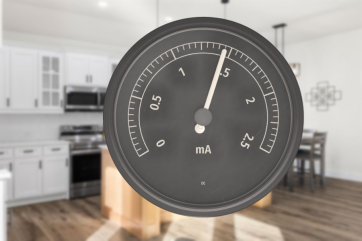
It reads mA 1.45
